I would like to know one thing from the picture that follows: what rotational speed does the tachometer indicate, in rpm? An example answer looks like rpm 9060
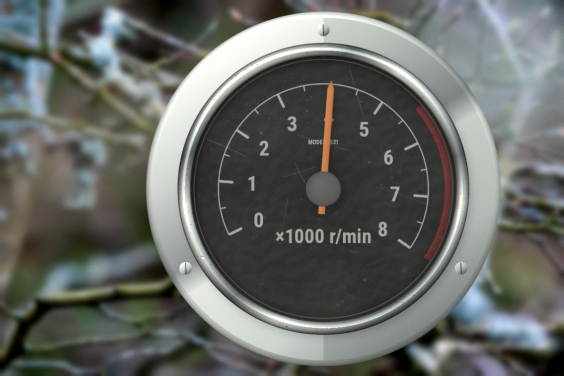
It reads rpm 4000
